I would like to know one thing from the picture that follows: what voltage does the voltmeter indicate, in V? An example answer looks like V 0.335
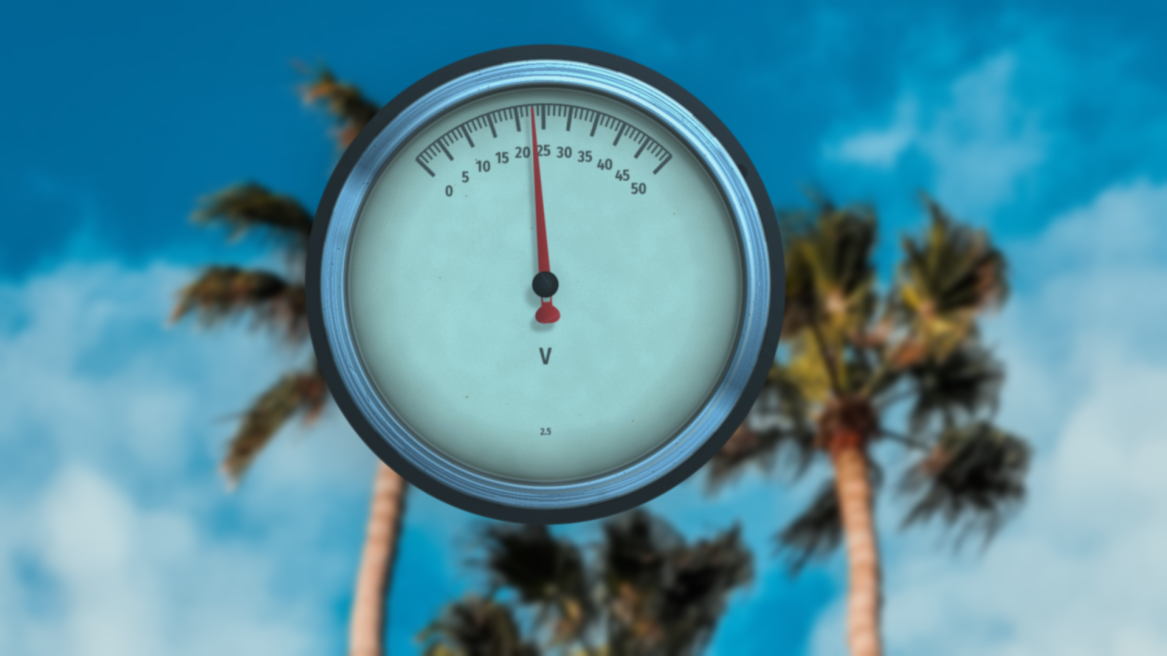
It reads V 23
